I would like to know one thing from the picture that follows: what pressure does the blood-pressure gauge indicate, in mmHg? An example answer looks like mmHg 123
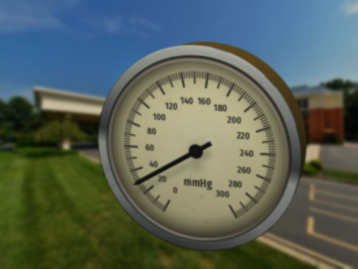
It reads mmHg 30
